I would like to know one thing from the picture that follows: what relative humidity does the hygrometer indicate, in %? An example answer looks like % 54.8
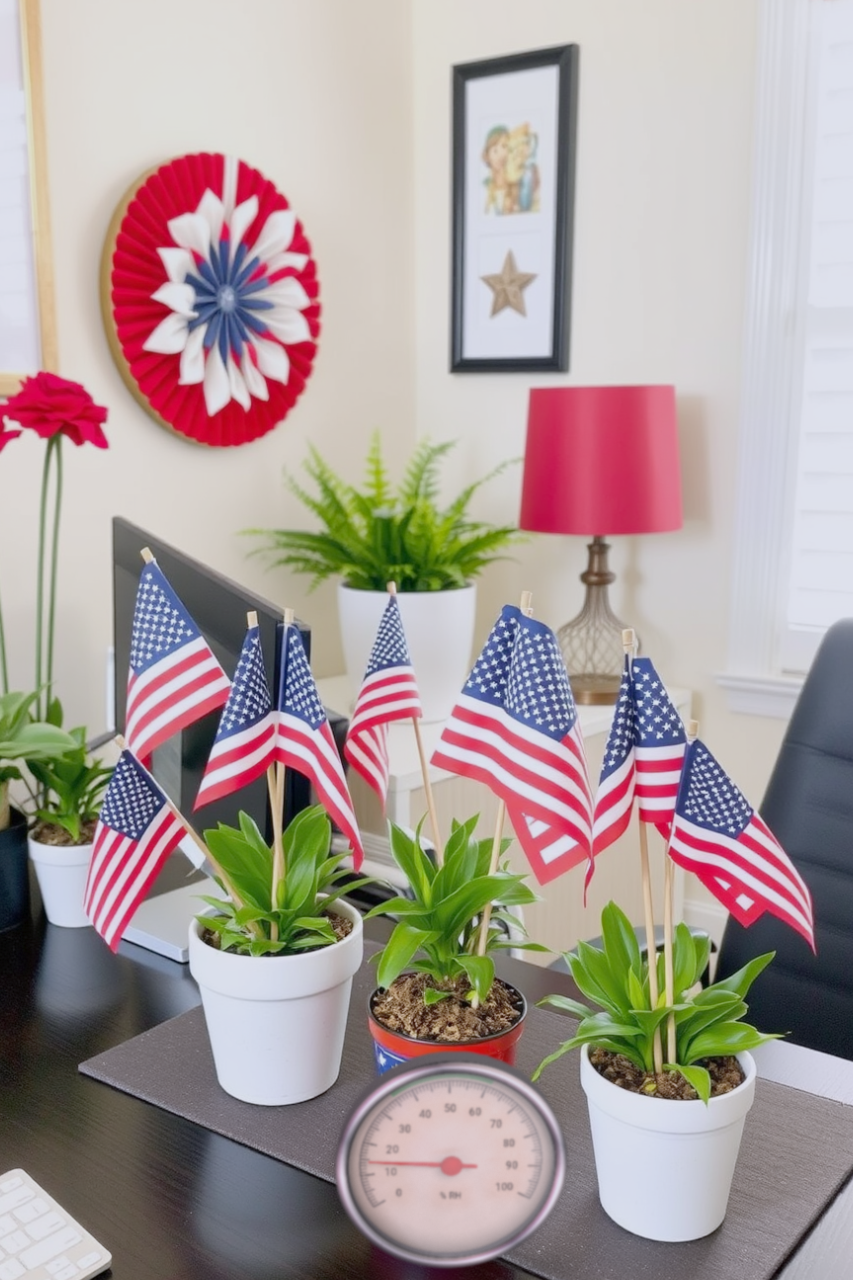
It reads % 15
